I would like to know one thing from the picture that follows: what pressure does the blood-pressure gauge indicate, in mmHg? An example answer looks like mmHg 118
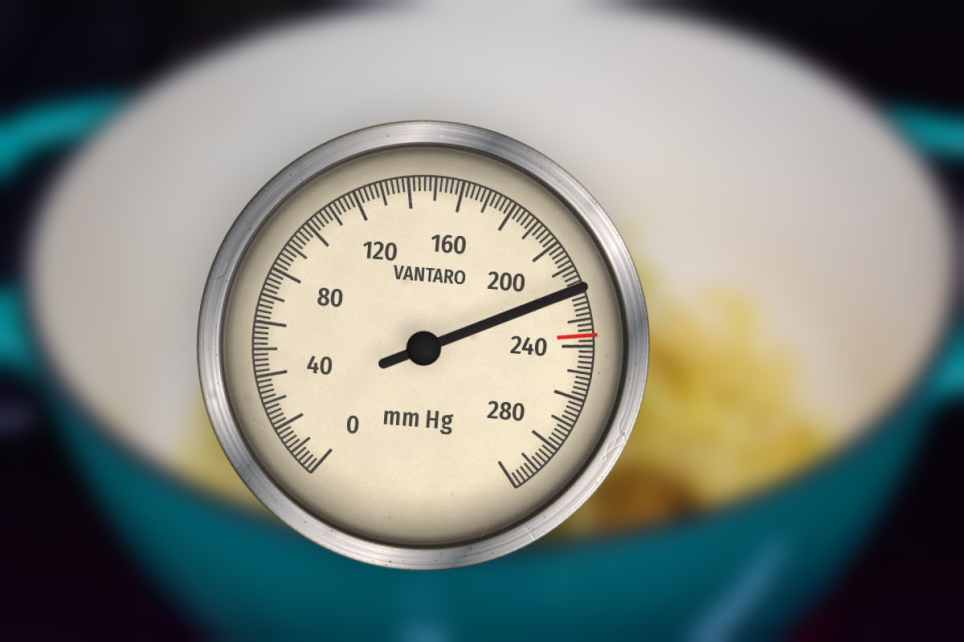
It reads mmHg 218
